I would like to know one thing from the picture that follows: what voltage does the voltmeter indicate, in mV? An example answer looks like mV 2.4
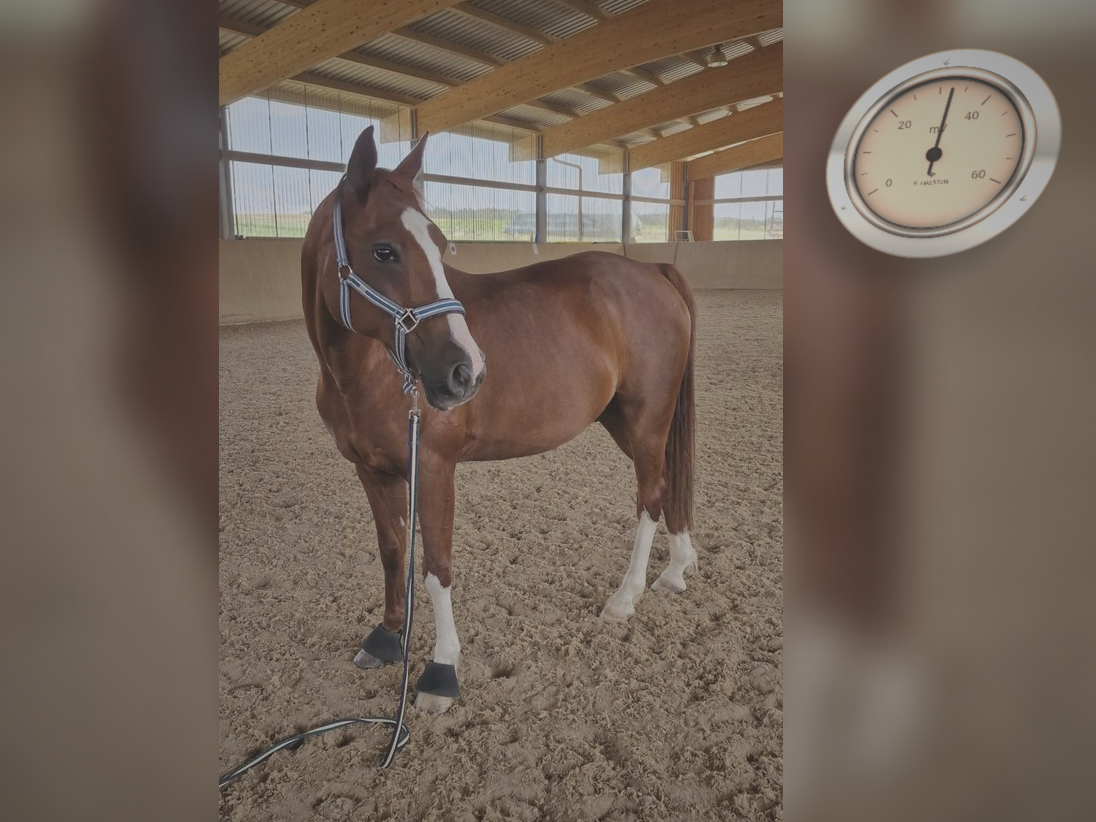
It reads mV 32.5
